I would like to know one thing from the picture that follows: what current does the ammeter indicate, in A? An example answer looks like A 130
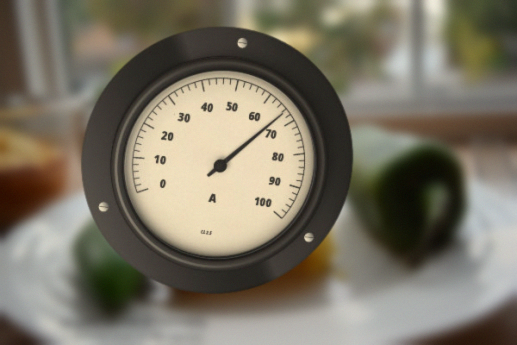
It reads A 66
